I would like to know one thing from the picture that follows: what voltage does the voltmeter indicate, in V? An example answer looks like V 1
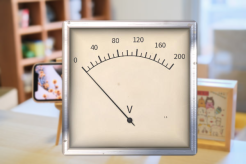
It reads V 0
